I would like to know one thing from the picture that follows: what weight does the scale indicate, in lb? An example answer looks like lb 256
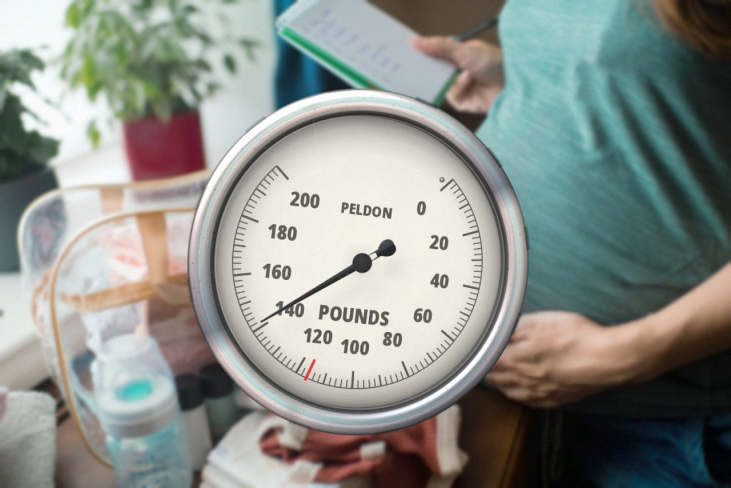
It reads lb 142
